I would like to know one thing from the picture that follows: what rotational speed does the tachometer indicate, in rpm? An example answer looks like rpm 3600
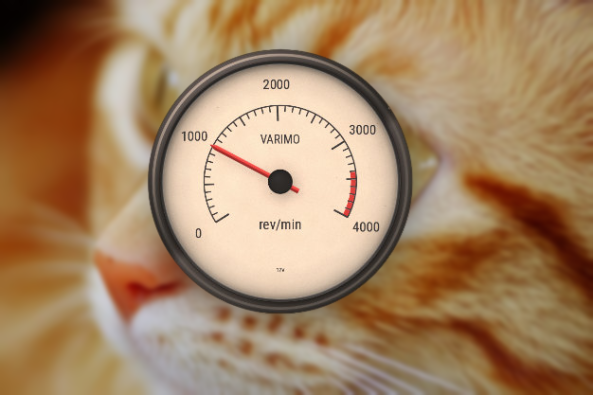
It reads rpm 1000
